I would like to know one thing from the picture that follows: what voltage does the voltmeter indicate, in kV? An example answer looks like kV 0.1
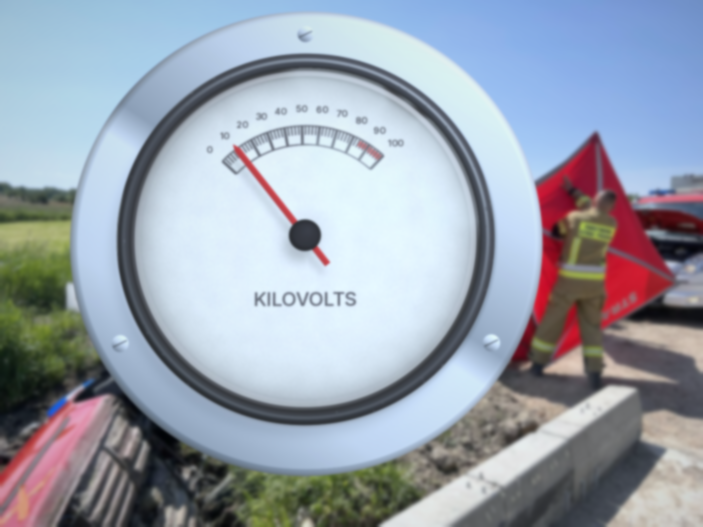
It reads kV 10
